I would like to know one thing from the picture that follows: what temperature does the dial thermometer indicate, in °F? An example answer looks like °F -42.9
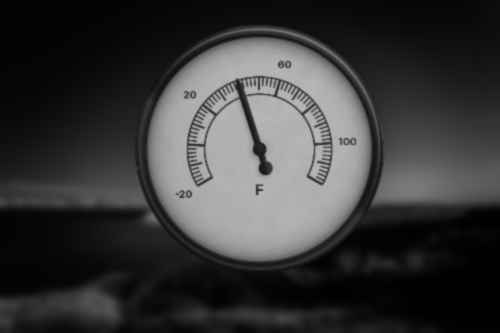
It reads °F 40
